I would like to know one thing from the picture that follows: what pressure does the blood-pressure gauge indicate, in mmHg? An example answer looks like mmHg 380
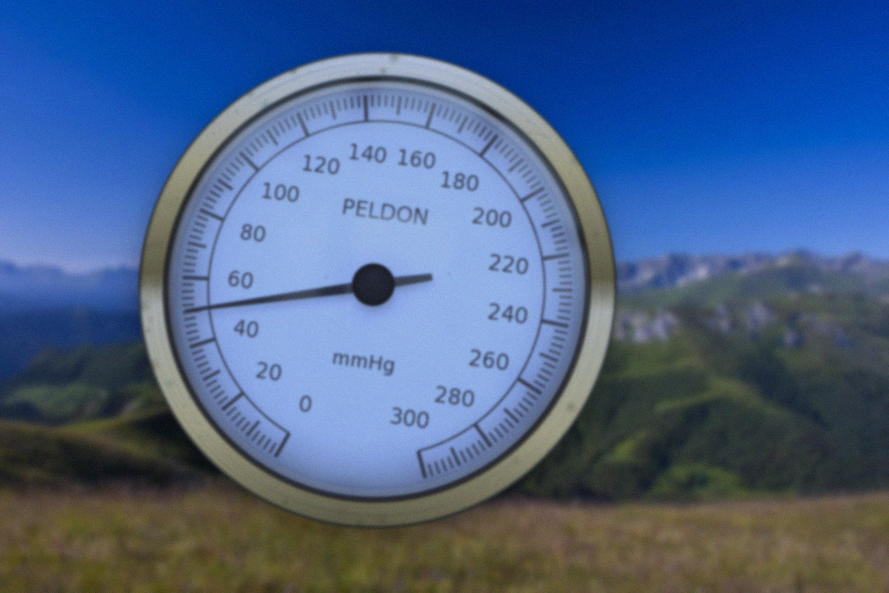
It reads mmHg 50
